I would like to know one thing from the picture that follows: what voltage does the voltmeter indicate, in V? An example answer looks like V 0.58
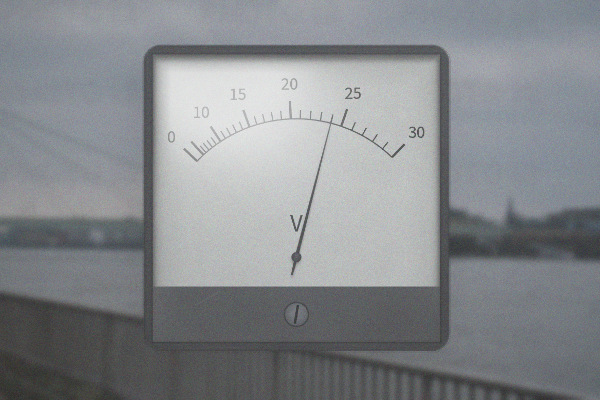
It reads V 24
